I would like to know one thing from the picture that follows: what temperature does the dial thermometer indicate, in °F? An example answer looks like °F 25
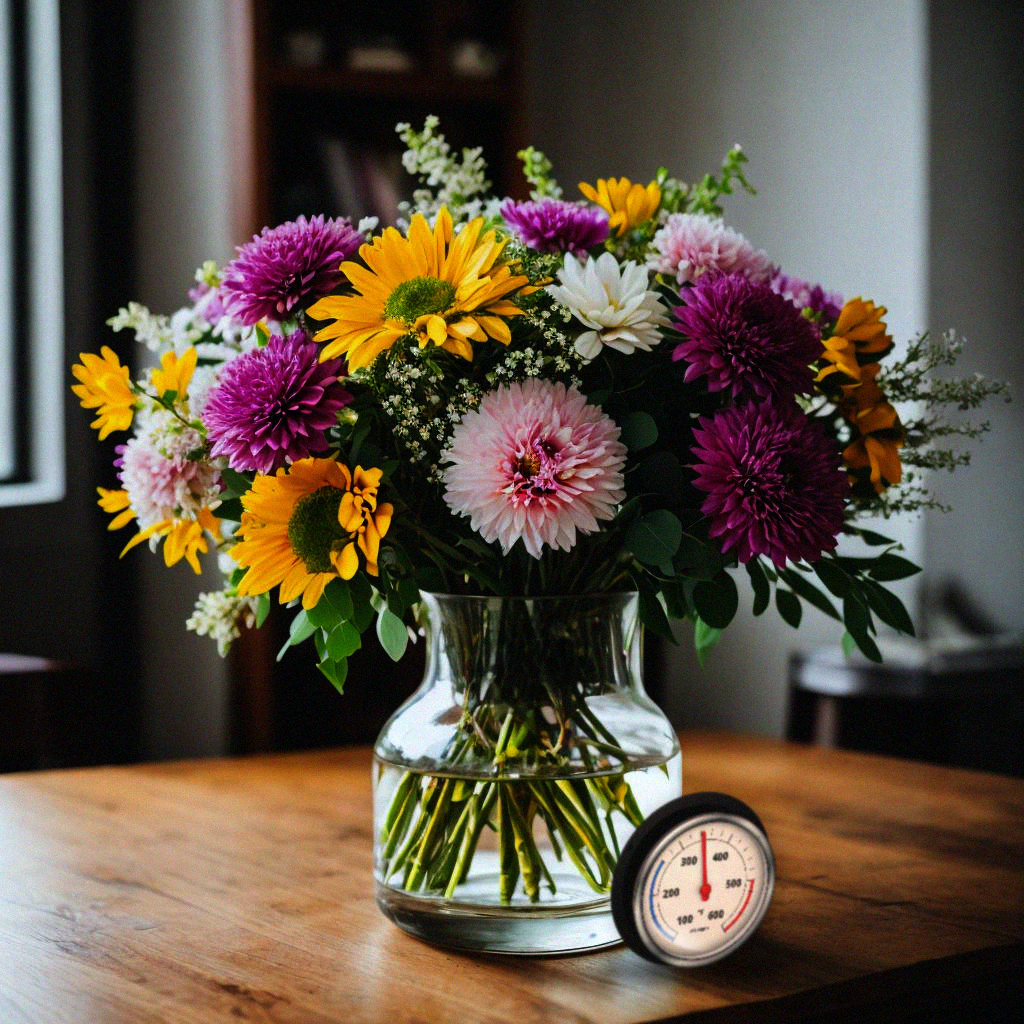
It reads °F 340
